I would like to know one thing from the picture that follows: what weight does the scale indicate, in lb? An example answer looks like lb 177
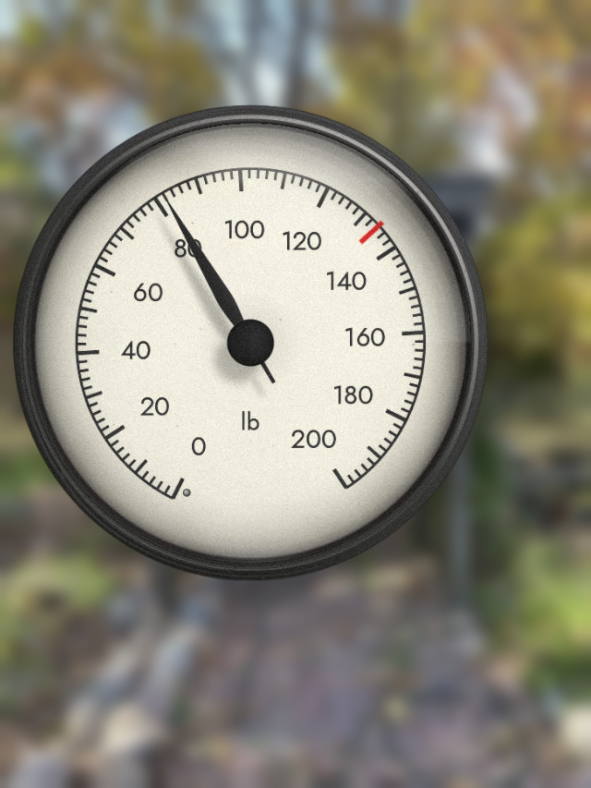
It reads lb 82
